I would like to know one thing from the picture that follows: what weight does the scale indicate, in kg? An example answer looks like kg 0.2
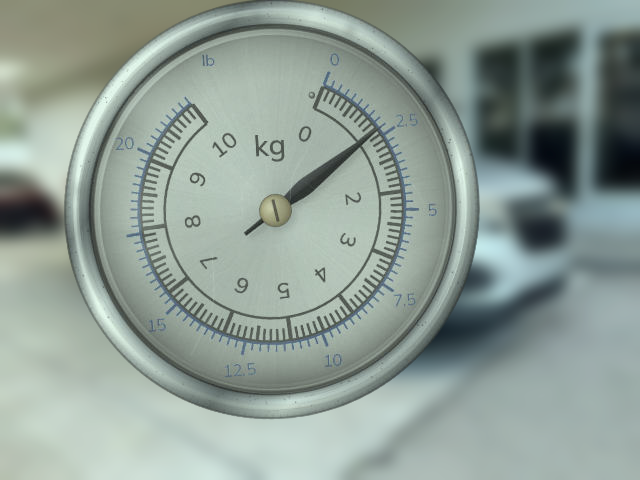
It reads kg 1
